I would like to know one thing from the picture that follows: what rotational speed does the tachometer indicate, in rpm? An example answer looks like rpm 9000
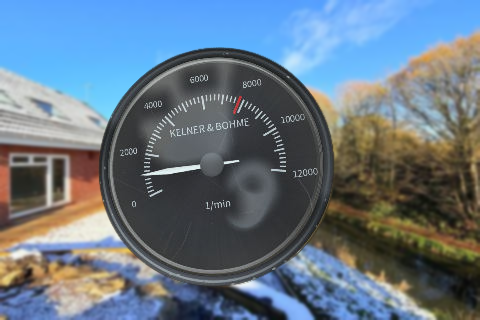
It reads rpm 1000
